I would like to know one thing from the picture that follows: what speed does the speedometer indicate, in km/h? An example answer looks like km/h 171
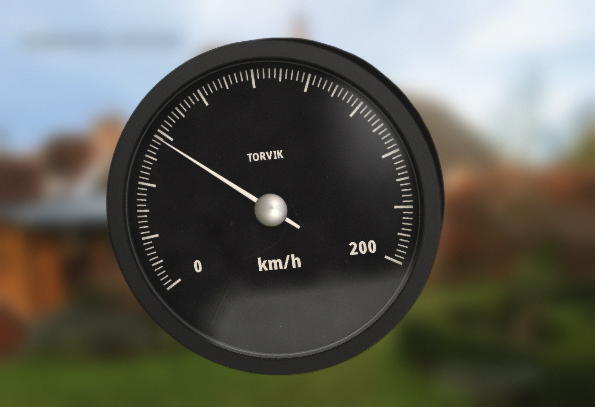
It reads km/h 58
